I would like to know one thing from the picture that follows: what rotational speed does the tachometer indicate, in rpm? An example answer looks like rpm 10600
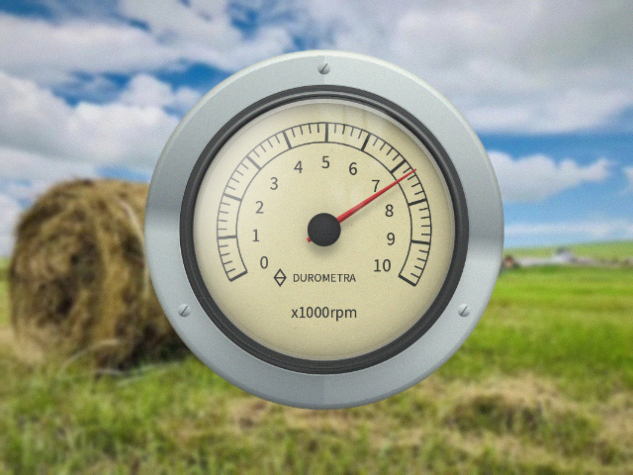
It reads rpm 7300
